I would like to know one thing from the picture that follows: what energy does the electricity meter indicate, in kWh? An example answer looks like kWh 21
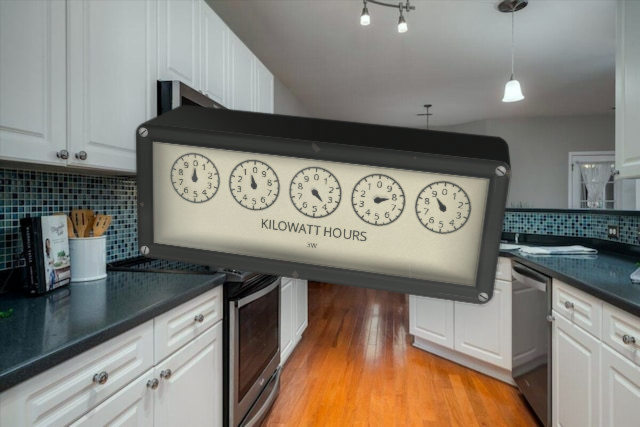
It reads kWh 379
